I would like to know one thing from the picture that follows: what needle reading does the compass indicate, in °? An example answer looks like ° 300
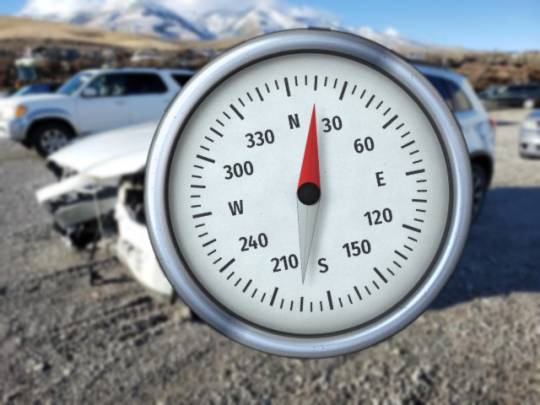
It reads ° 15
